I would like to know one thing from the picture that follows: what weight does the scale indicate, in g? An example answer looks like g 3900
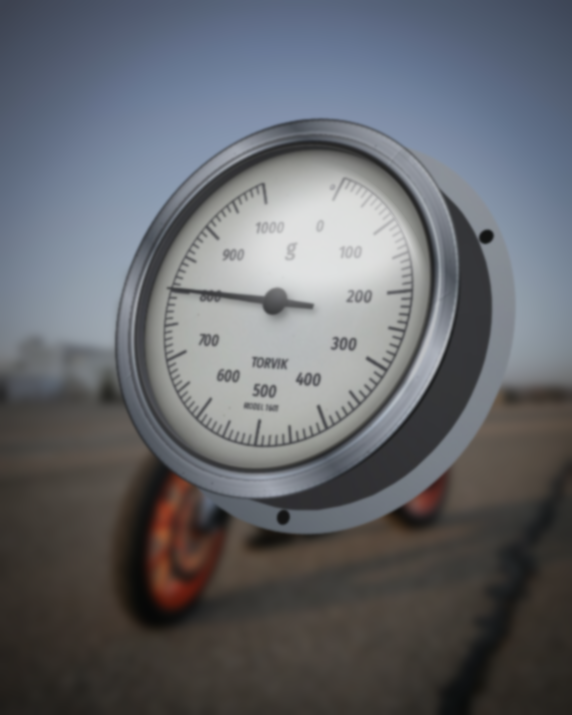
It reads g 800
